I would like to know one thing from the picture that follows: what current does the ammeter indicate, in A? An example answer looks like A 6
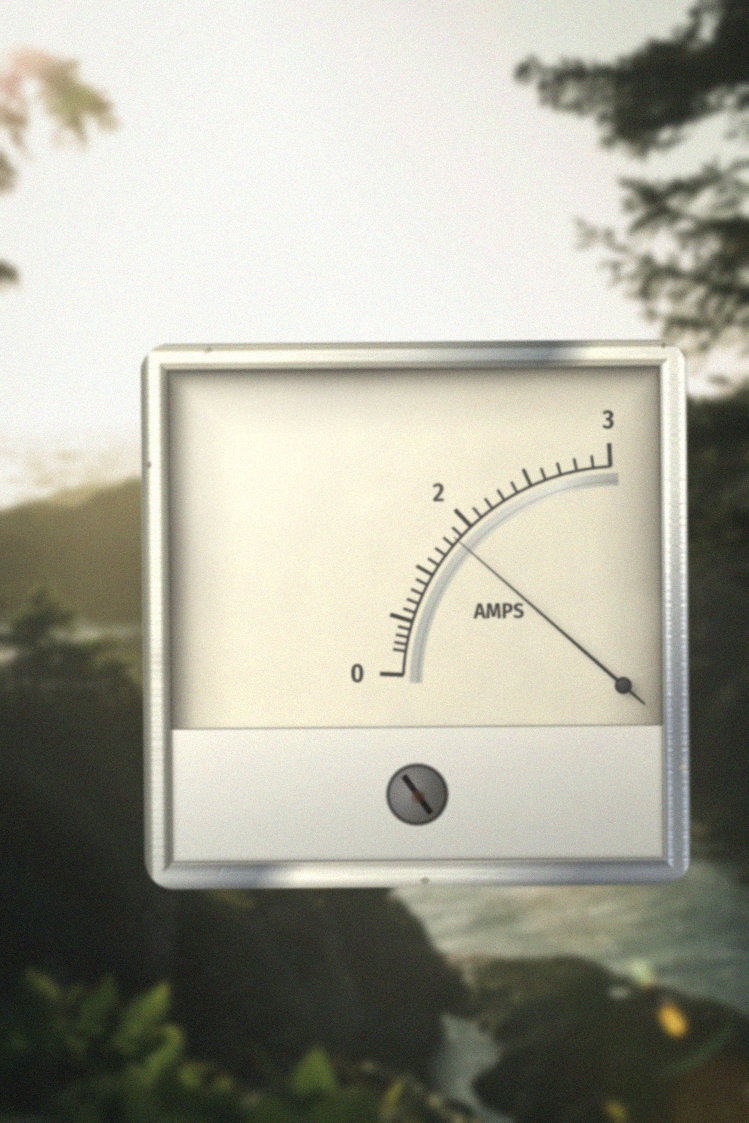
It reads A 1.85
